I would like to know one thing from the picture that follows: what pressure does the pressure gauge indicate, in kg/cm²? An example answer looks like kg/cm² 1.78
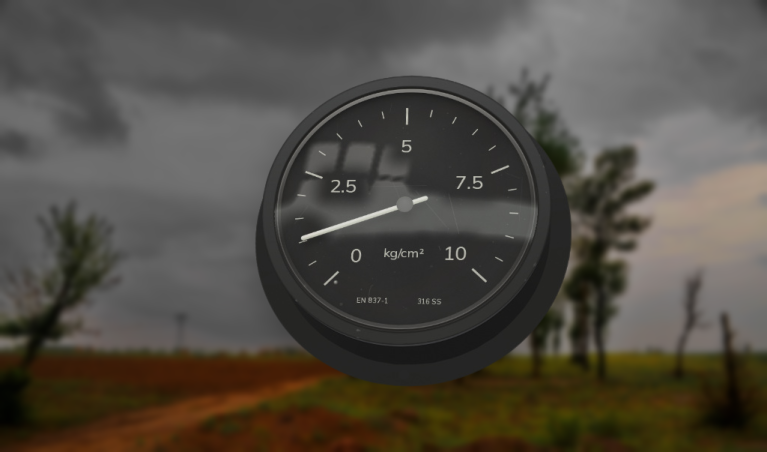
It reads kg/cm² 1
